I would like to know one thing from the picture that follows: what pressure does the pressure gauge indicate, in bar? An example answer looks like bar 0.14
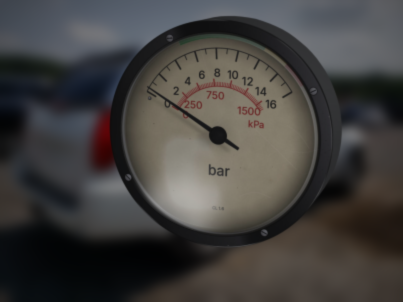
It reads bar 0.5
